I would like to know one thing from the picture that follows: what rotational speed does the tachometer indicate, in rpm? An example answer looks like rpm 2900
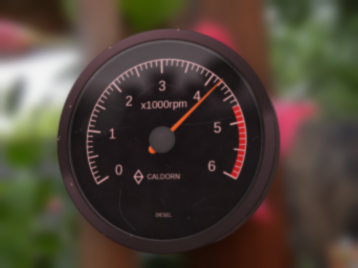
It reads rpm 4200
